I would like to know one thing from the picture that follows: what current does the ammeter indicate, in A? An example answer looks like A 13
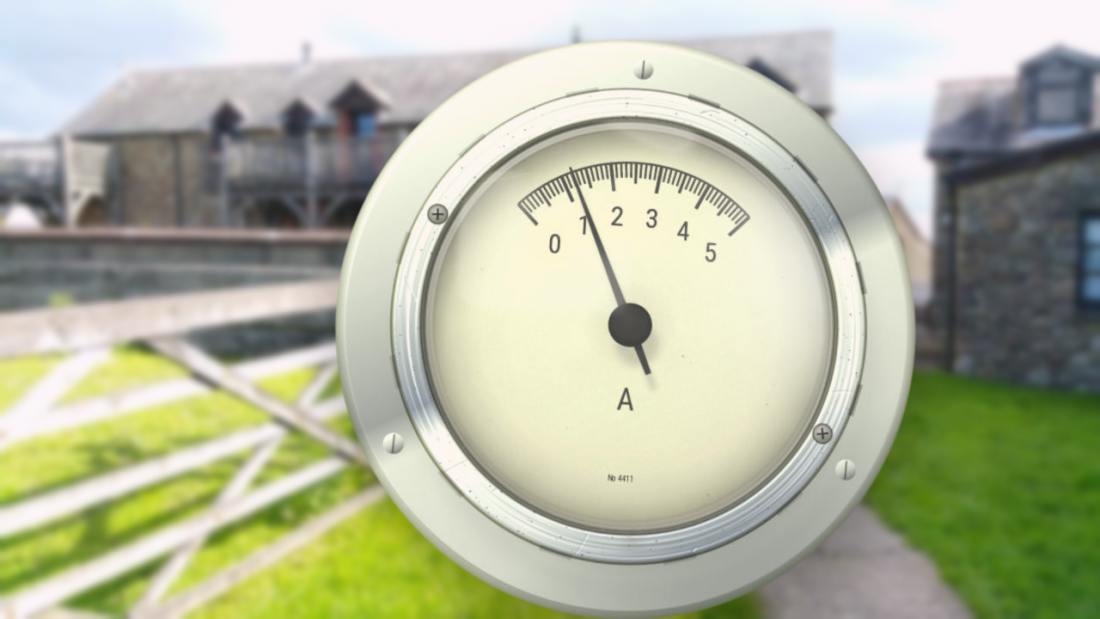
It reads A 1.2
